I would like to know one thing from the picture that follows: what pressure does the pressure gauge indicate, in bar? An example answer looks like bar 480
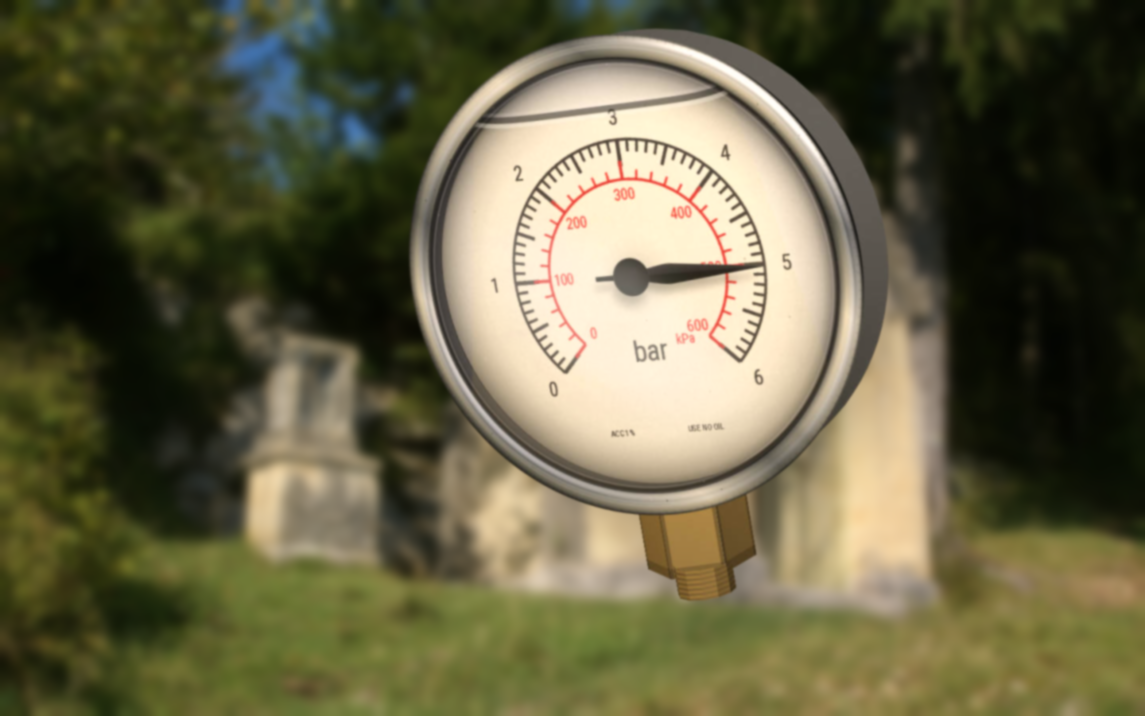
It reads bar 5
